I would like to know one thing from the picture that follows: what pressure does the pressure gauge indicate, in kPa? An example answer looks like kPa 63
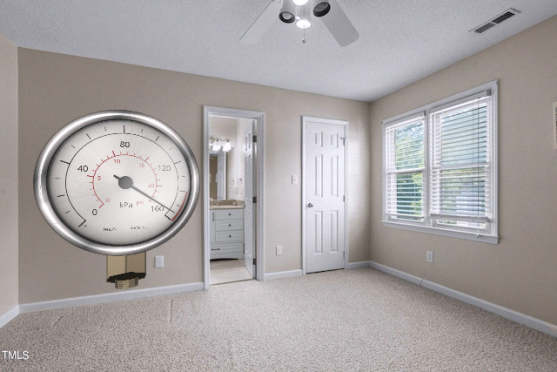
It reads kPa 155
